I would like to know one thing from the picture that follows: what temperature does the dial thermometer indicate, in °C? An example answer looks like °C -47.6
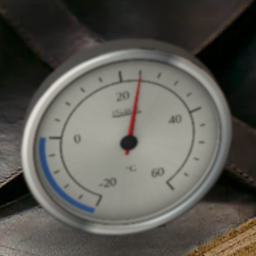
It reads °C 24
